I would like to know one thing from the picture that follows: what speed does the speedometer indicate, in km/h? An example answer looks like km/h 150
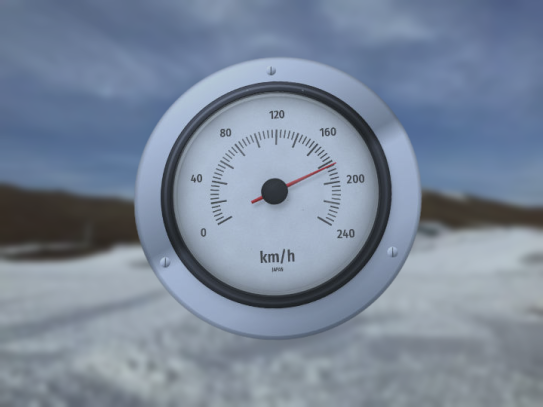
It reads km/h 184
